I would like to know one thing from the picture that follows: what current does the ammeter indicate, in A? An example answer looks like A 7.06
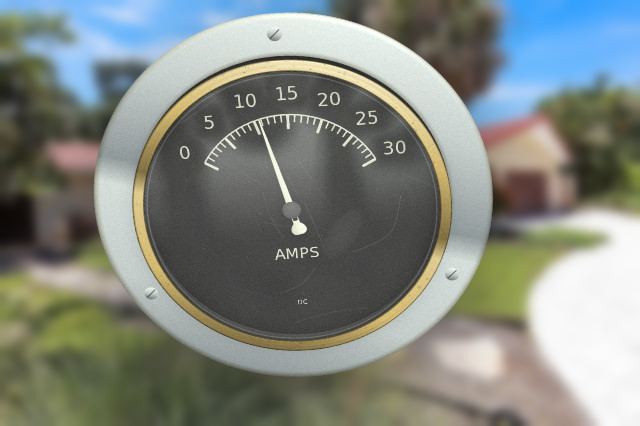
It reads A 11
